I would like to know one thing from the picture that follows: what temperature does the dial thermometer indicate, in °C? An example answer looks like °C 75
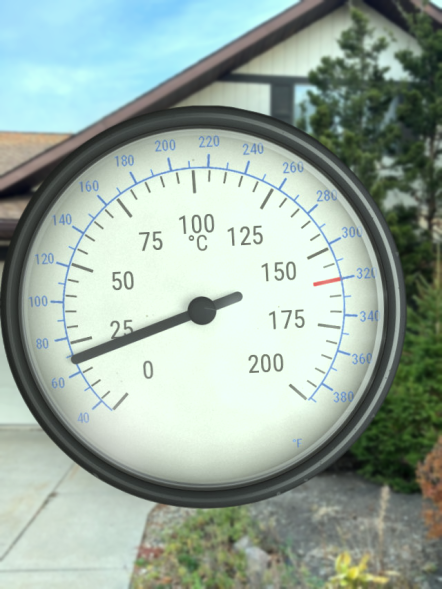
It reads °C 20
